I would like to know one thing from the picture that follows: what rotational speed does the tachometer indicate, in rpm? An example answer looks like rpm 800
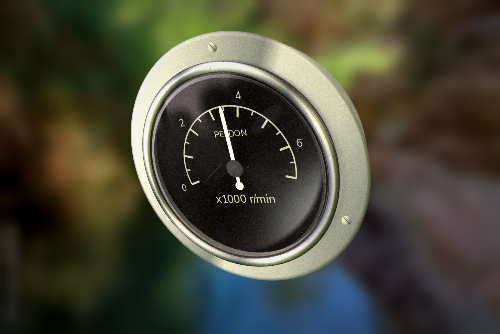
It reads rpm 3500
